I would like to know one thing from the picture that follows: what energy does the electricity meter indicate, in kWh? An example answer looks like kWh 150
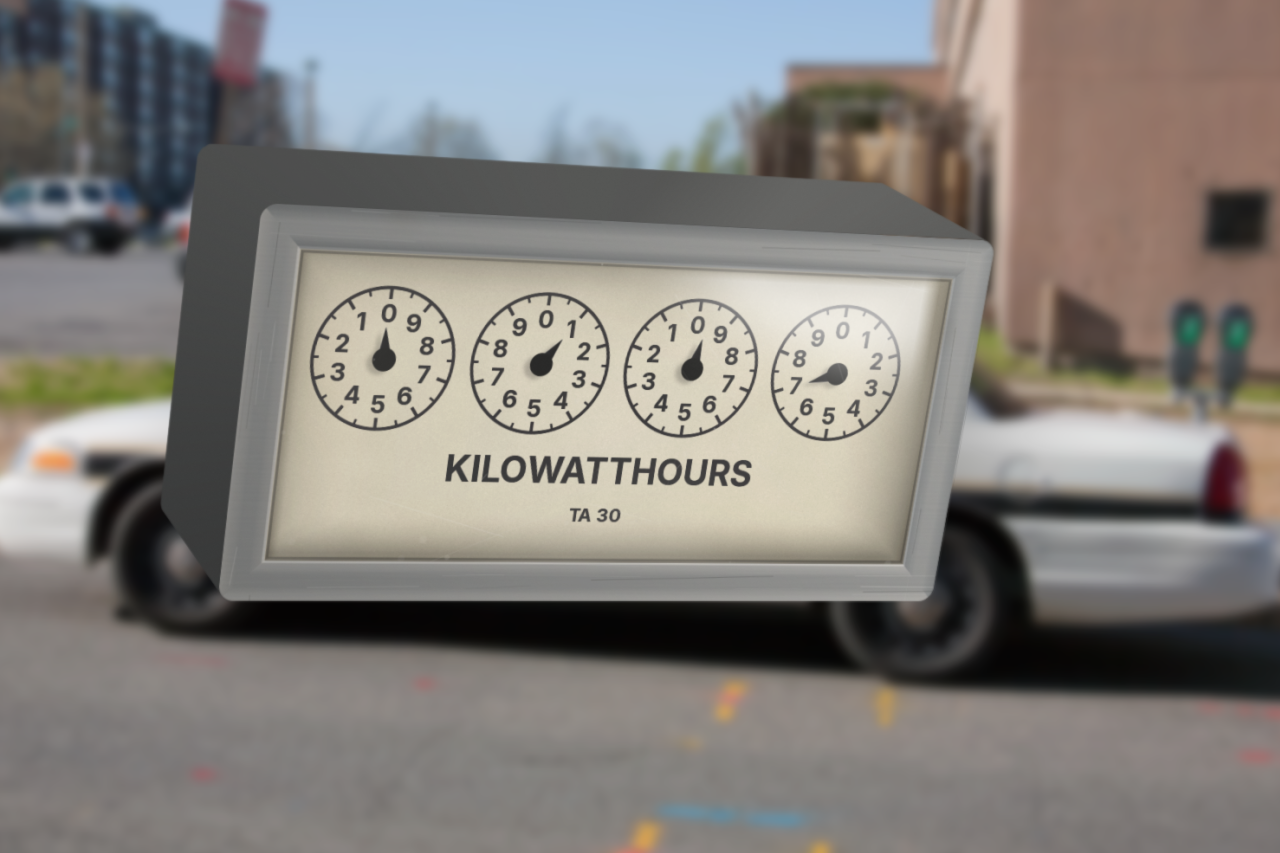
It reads kWh 97
